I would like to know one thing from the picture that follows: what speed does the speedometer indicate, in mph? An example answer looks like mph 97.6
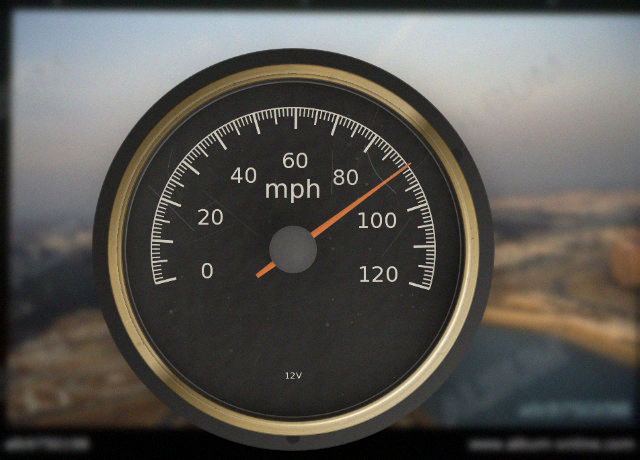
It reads mph 90
